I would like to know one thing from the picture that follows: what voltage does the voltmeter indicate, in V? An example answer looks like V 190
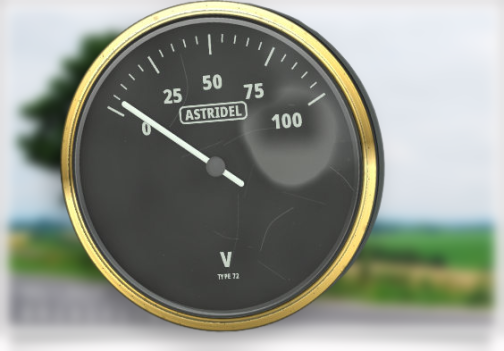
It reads V 5
